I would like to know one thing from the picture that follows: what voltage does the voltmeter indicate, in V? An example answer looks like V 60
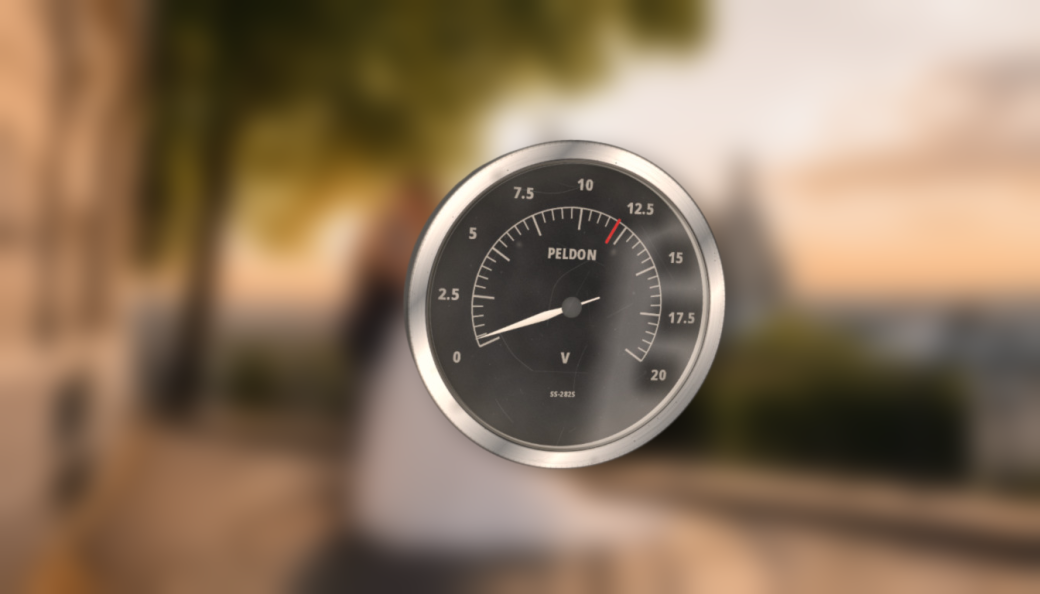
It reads V 0.5
